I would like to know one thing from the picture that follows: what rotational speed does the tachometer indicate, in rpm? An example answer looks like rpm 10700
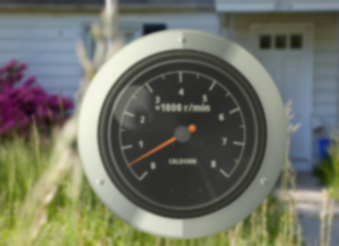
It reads rpm 500
